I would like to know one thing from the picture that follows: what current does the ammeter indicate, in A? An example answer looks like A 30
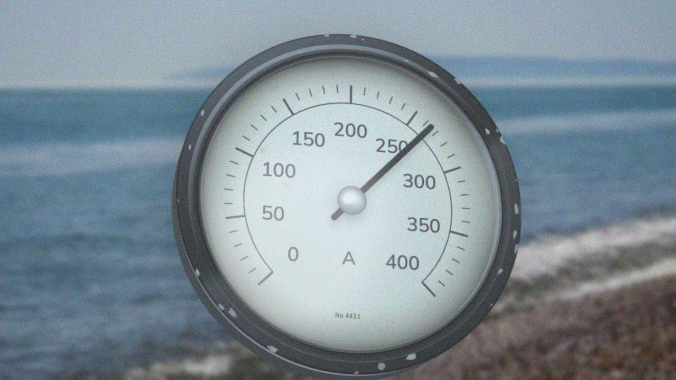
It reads A 265
